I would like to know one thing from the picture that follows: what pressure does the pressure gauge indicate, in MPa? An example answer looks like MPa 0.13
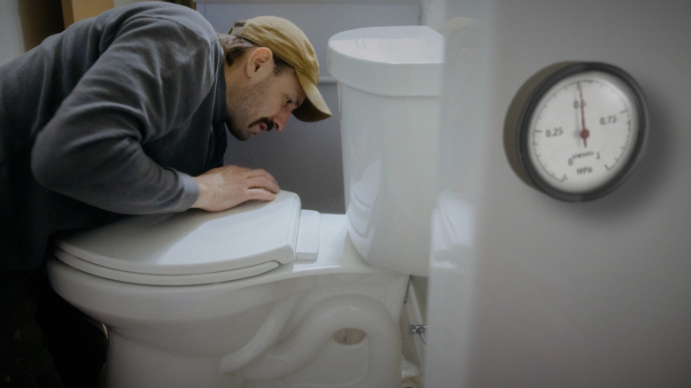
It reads MPa 0.5
